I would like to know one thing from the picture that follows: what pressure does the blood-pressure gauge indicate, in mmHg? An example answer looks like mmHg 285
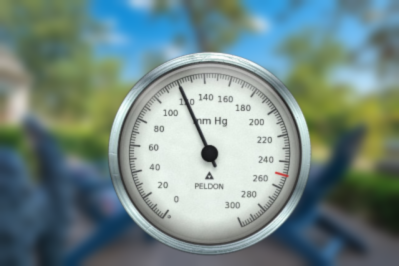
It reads mmHg 120
